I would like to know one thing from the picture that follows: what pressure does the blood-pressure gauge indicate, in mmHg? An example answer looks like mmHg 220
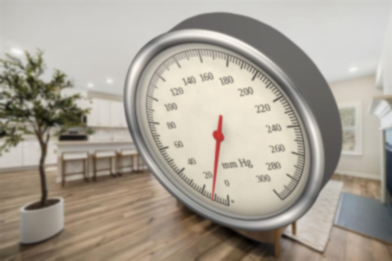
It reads mmHg 10
